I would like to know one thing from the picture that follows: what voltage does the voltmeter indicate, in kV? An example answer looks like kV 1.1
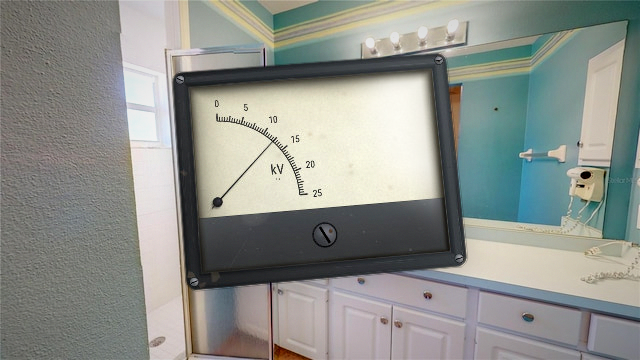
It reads kV 12.5
